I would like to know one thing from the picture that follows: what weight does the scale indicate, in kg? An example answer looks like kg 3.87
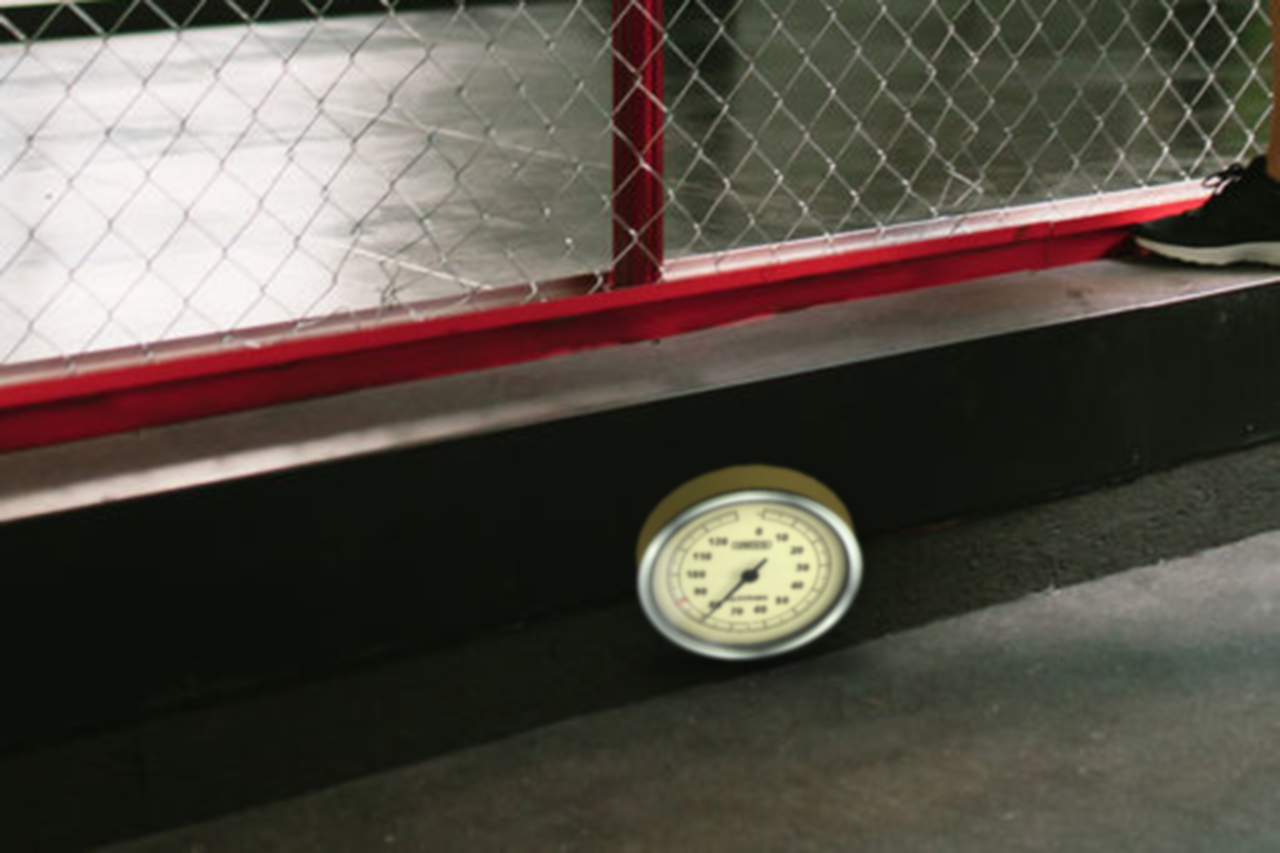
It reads kg 80
